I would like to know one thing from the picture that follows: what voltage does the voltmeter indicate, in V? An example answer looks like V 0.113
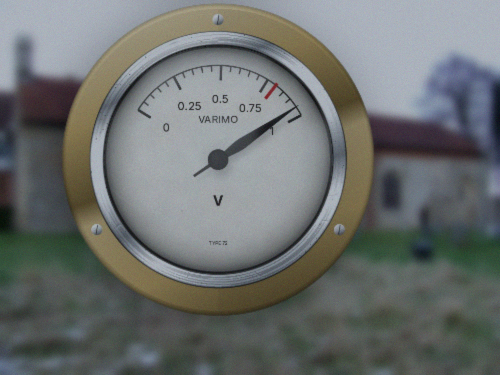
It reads V 0.95
